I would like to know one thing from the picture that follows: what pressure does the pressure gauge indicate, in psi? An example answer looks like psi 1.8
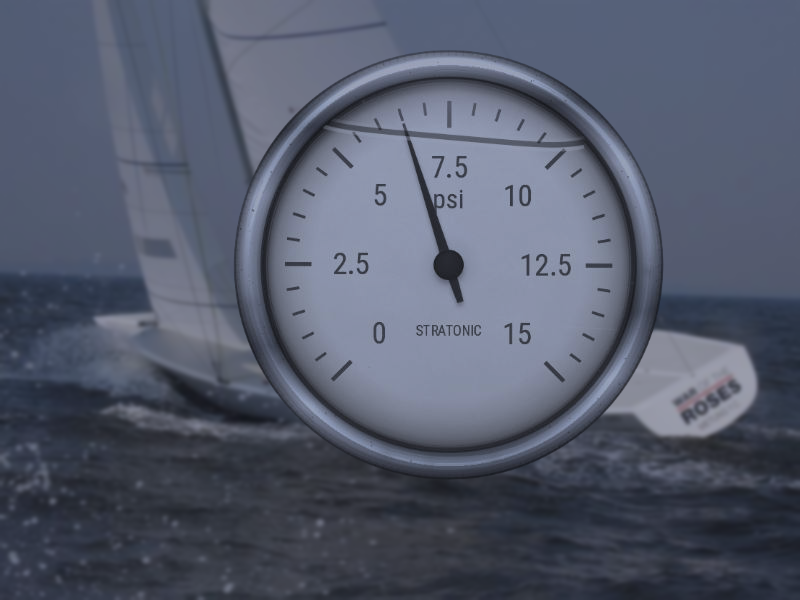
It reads psi 6.5
